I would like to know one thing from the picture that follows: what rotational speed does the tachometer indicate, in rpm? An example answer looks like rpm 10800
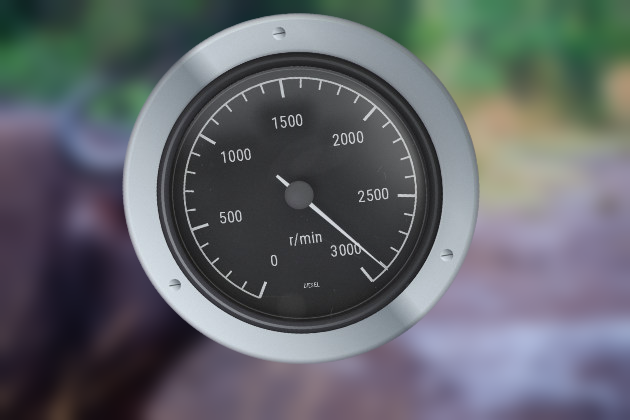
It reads rpm 2900
